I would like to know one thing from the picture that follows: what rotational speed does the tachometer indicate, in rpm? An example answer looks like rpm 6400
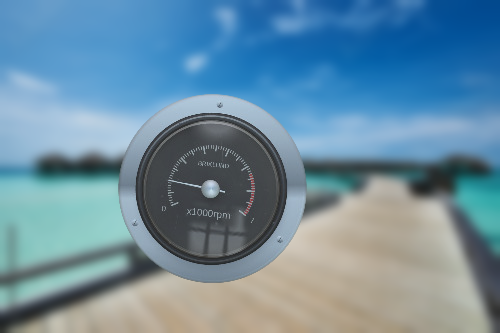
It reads rpm 1000
